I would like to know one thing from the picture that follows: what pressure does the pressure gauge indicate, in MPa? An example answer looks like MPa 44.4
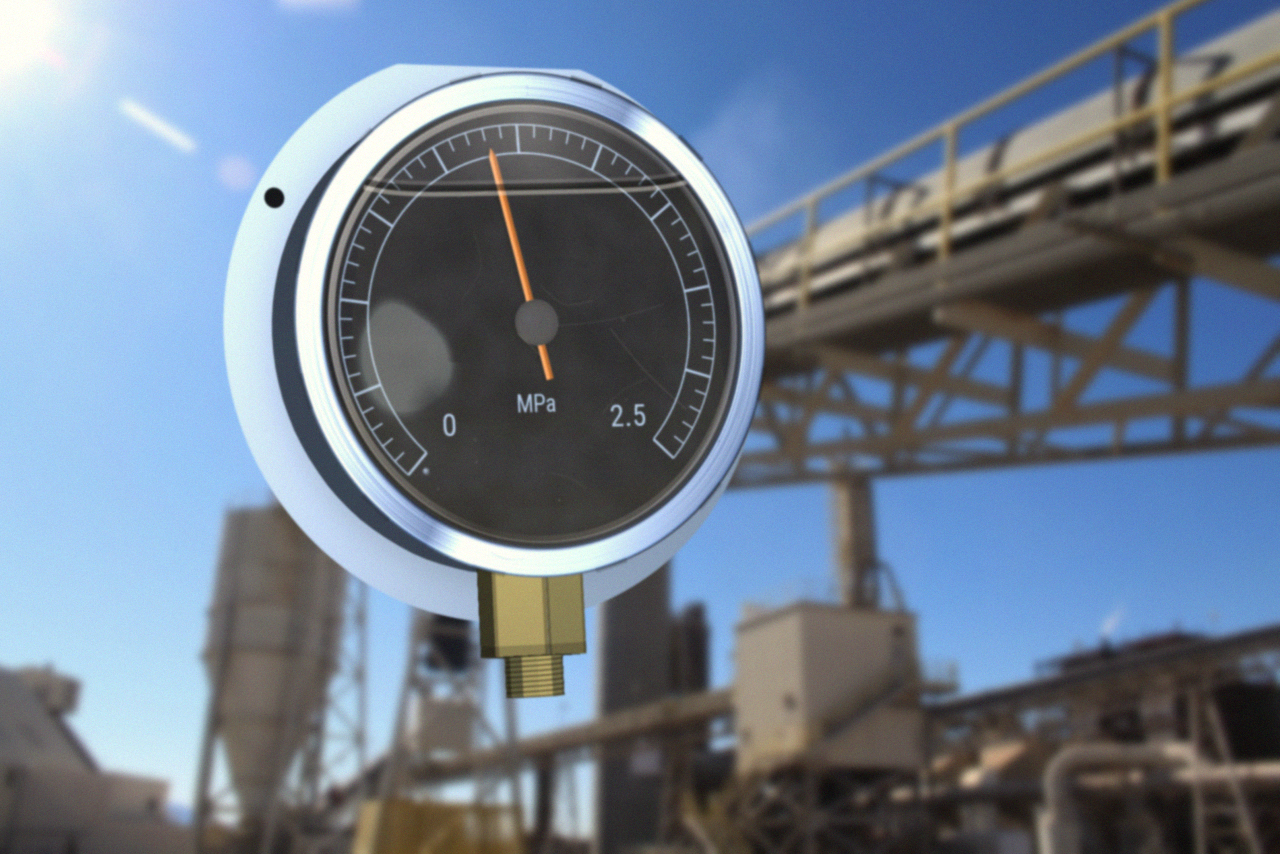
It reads MPa 1.15
